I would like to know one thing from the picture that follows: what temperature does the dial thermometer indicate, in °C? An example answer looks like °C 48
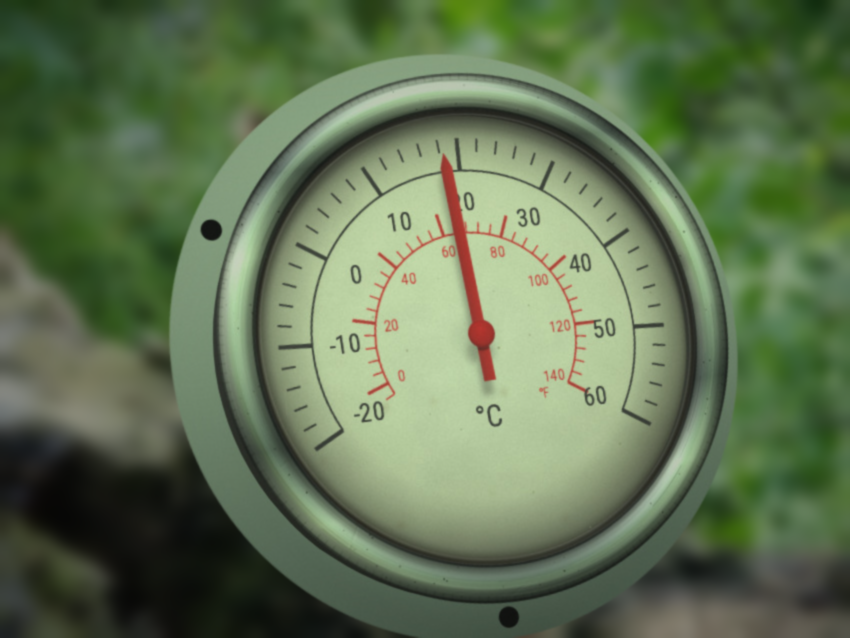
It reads °C 18
